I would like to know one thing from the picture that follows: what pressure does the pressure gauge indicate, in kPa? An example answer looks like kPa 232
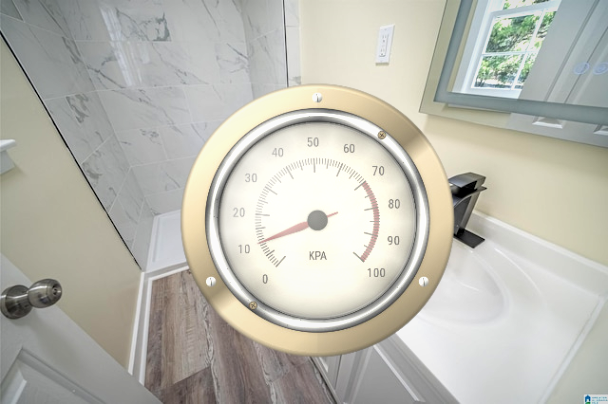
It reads kPa 10
